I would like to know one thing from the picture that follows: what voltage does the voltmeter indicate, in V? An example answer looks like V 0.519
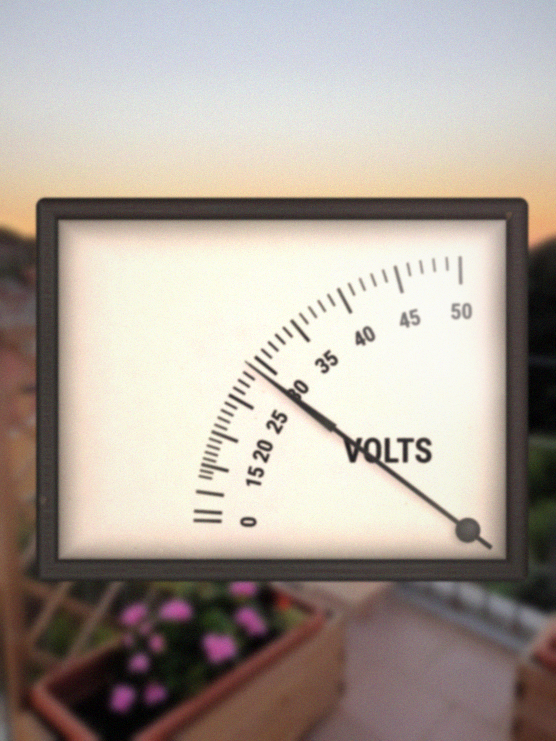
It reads V 29
